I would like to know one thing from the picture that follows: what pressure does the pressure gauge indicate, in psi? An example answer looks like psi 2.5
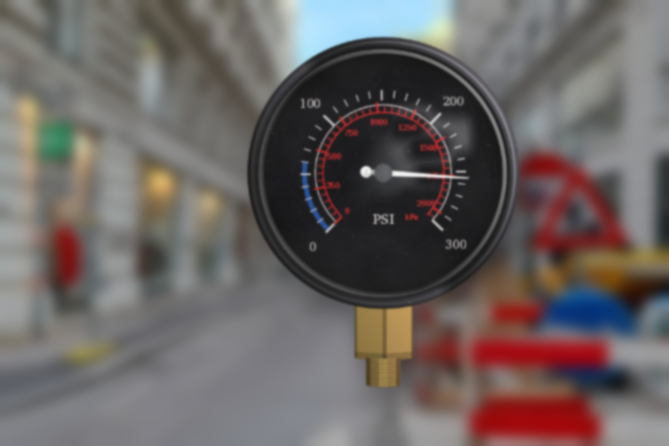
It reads psi 255
